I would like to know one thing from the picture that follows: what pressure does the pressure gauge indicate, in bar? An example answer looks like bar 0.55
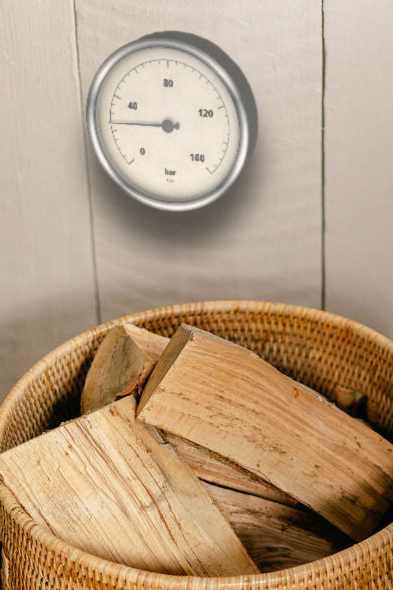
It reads bar 25
